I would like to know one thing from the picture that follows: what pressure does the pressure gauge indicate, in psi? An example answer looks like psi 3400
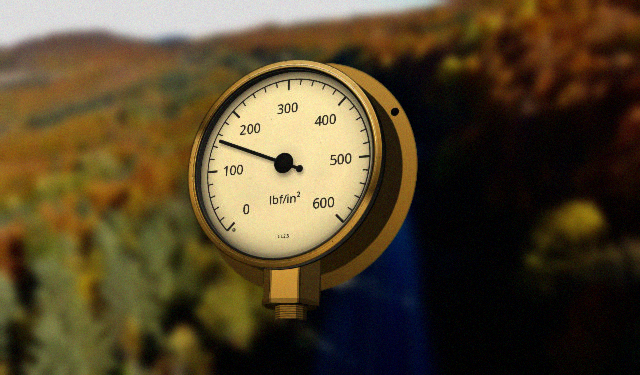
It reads psi 150
